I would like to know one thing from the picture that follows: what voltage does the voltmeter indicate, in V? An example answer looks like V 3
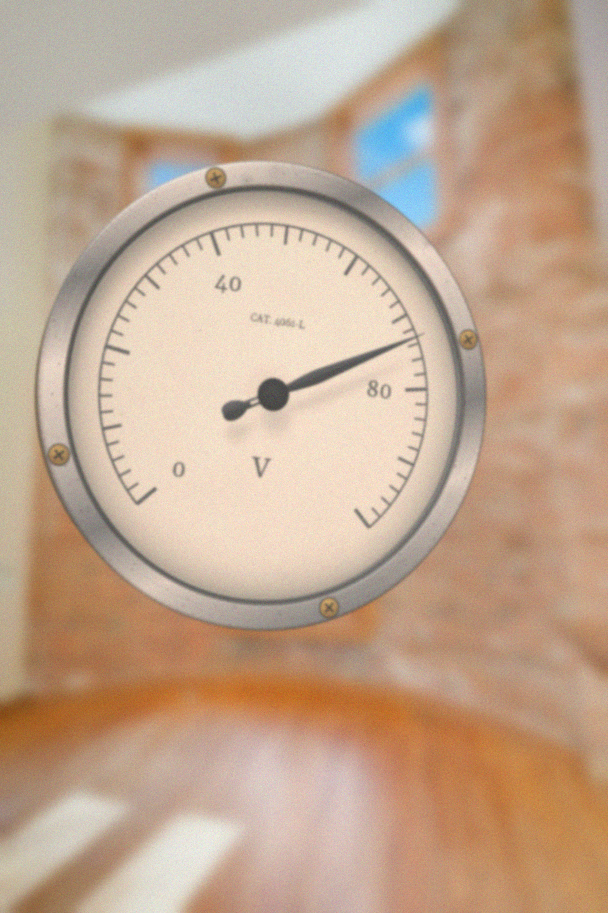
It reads V 73
